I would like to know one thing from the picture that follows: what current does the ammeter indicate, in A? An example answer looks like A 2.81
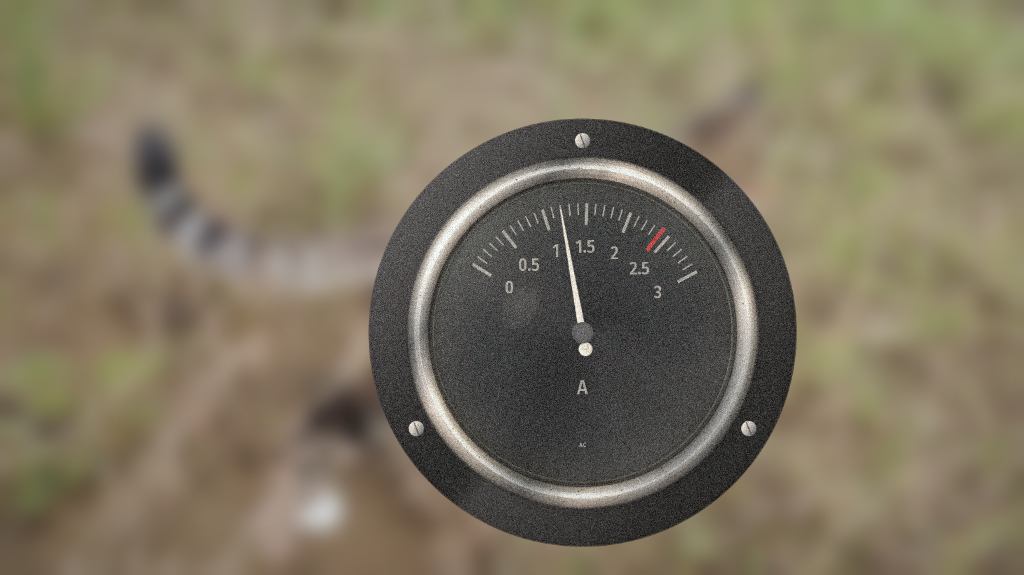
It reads A 1.2
